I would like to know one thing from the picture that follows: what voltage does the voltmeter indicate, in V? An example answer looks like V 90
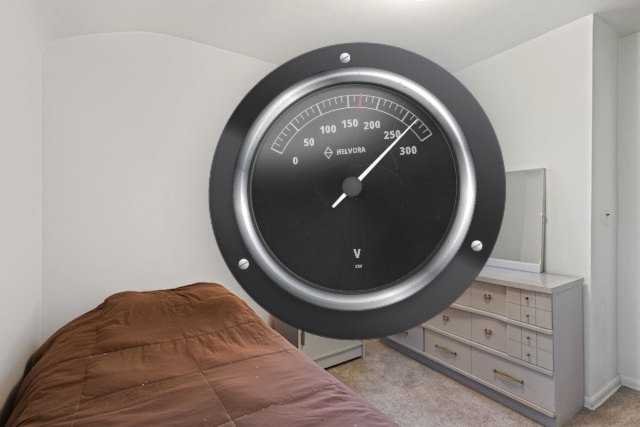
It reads V 270
